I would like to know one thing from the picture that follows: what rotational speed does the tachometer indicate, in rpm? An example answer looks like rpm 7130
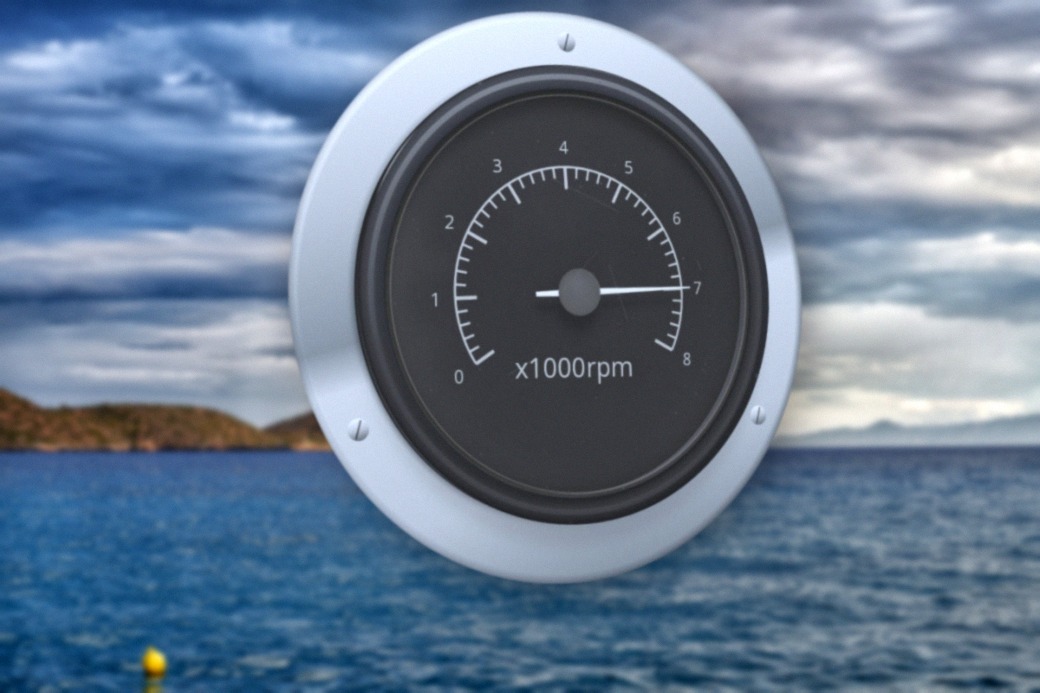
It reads rpm 7000
